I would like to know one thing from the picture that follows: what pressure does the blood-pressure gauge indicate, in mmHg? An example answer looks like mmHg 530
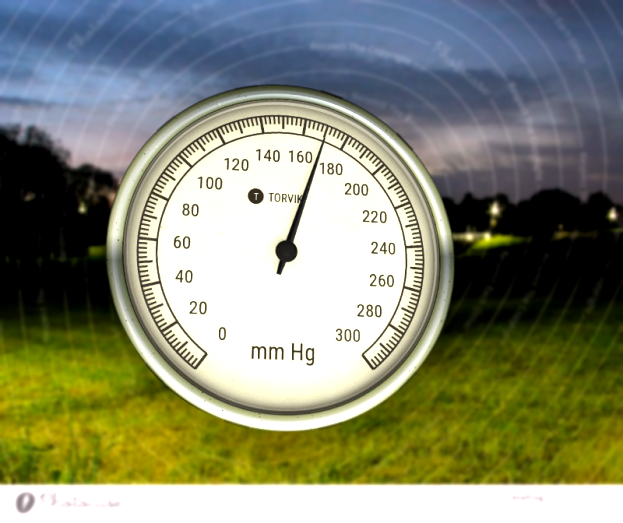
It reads mmHg 170
